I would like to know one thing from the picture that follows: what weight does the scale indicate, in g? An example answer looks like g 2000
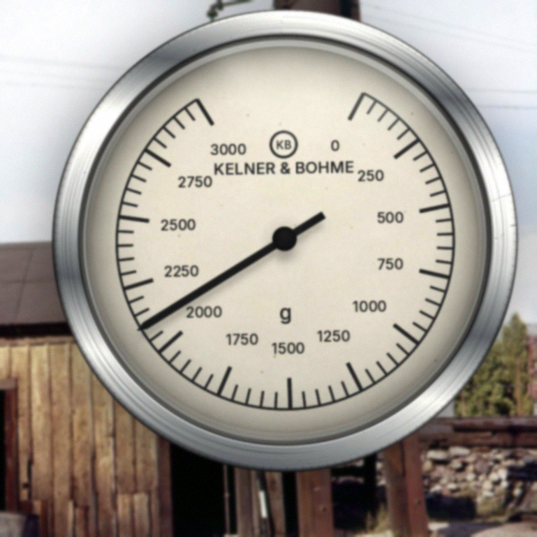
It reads g 2100
